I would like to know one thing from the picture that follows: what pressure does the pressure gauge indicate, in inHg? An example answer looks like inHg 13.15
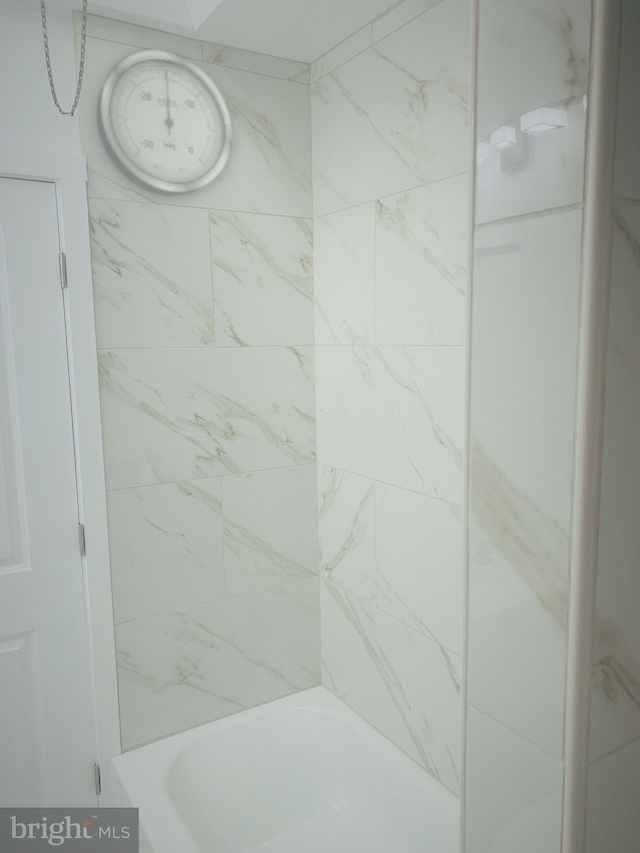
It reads inHg -15
